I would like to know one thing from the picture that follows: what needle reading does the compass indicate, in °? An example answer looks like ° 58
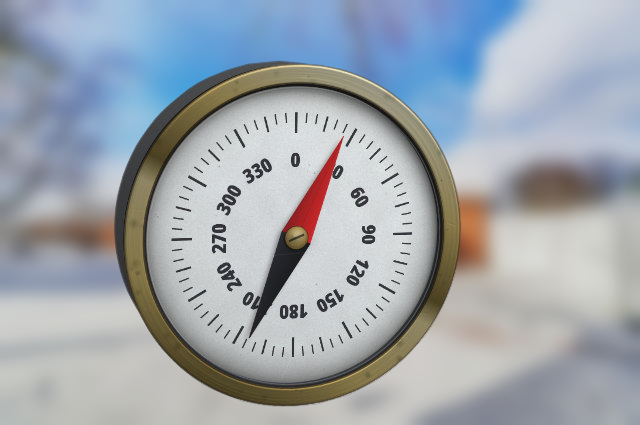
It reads ° 25
